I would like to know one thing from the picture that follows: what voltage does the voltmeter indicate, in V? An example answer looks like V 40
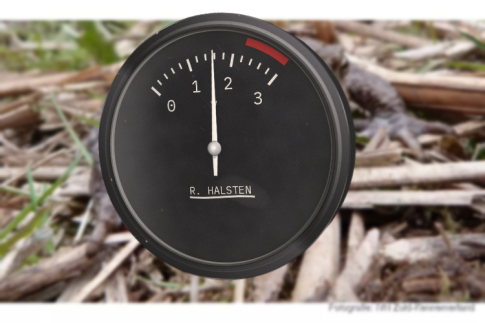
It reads V 1.6
